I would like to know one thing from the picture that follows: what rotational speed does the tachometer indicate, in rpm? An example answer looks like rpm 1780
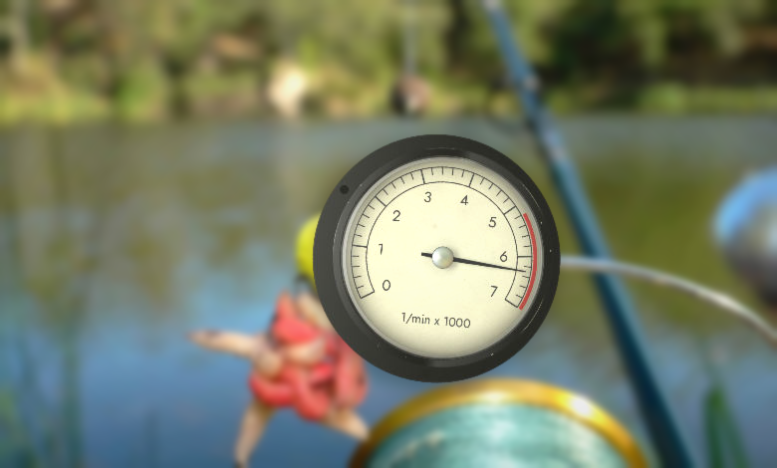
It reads rpm 6300
